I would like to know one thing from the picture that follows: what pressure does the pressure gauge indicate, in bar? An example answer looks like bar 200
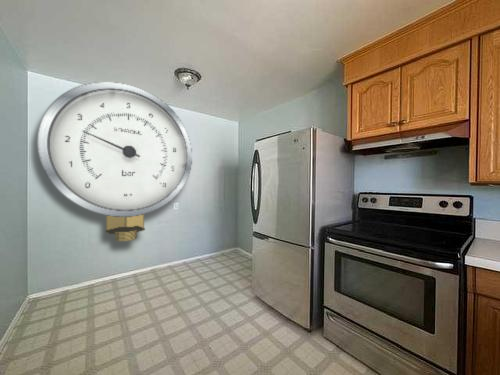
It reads bar 2.5
